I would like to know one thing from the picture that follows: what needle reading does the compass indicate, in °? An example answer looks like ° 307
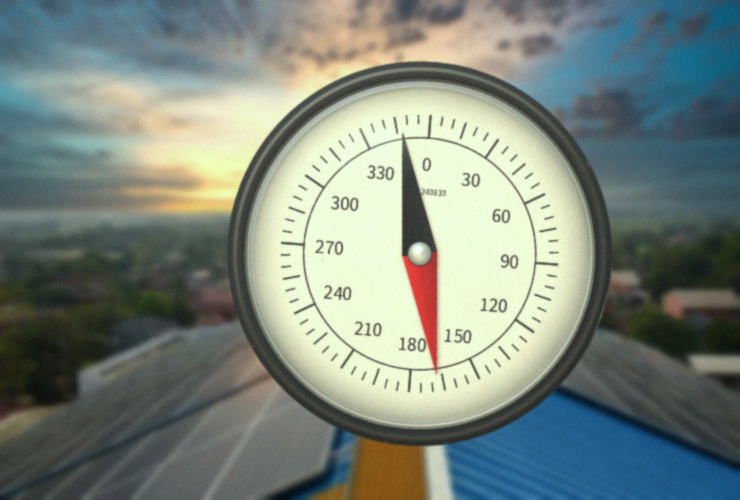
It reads ° 167.5
